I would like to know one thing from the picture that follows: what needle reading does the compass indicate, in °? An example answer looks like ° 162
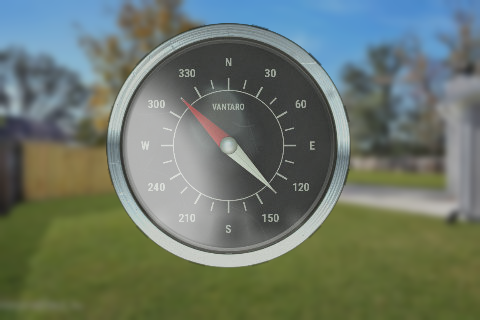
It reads ° 315
